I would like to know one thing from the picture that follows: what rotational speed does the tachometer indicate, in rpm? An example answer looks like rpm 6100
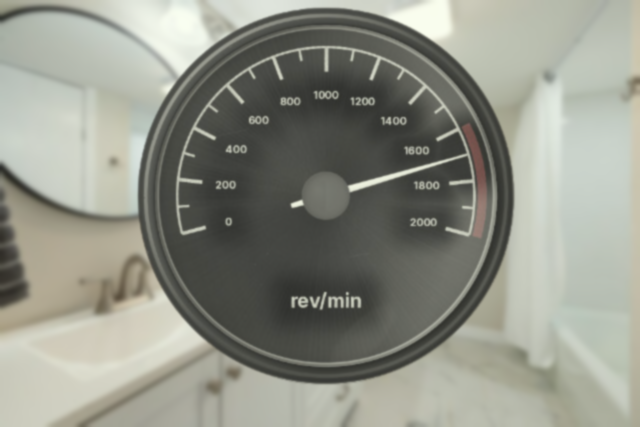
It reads rpm 1700
